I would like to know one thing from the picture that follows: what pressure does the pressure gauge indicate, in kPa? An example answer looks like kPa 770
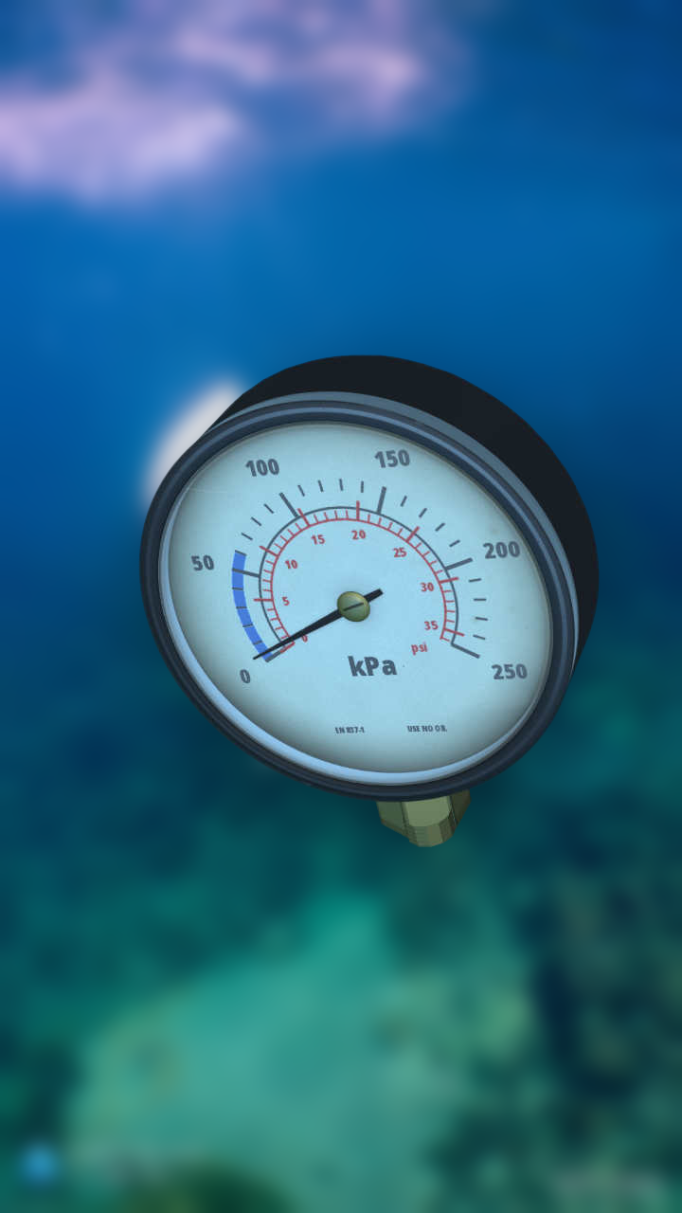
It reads kPa 5
